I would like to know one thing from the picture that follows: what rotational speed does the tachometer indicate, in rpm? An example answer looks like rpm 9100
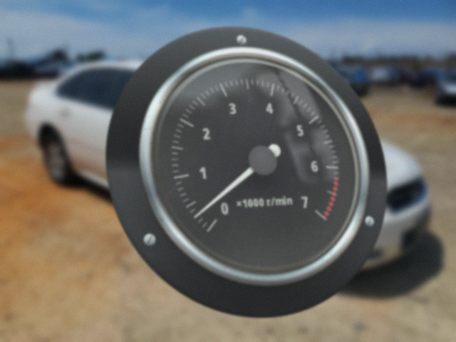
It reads rpm 300
